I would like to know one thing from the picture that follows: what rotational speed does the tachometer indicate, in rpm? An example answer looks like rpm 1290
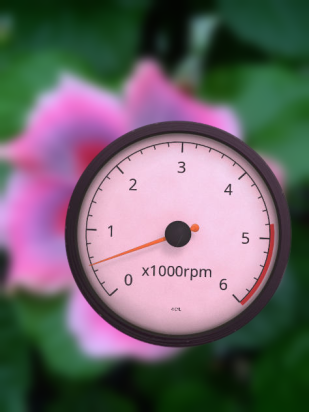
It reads rpm 500
